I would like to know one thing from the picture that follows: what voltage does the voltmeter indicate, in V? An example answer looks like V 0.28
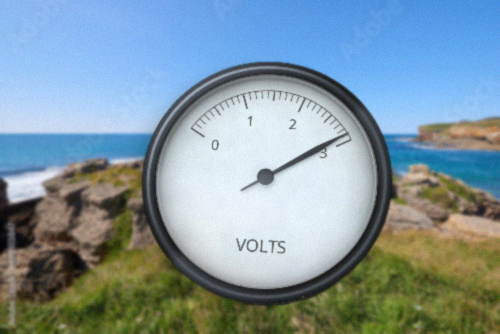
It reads V 2.9
